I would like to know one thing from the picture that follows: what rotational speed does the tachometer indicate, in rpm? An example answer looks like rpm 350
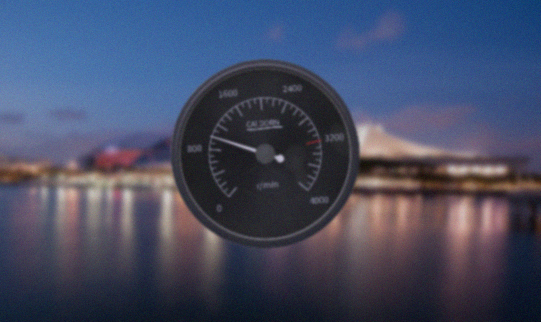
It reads rpm 1000
